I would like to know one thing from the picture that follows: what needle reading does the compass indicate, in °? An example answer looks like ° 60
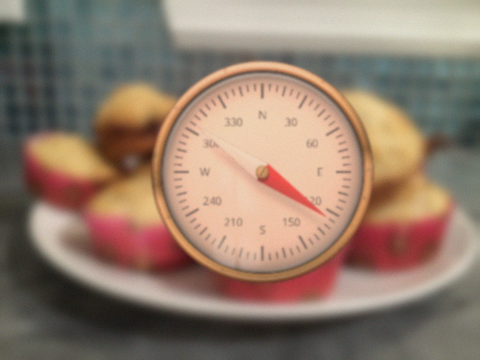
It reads ° 125
